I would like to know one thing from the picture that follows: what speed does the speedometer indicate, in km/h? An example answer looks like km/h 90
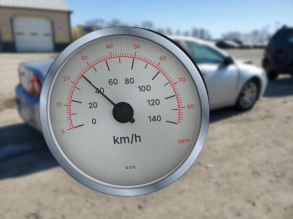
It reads km/h 40
